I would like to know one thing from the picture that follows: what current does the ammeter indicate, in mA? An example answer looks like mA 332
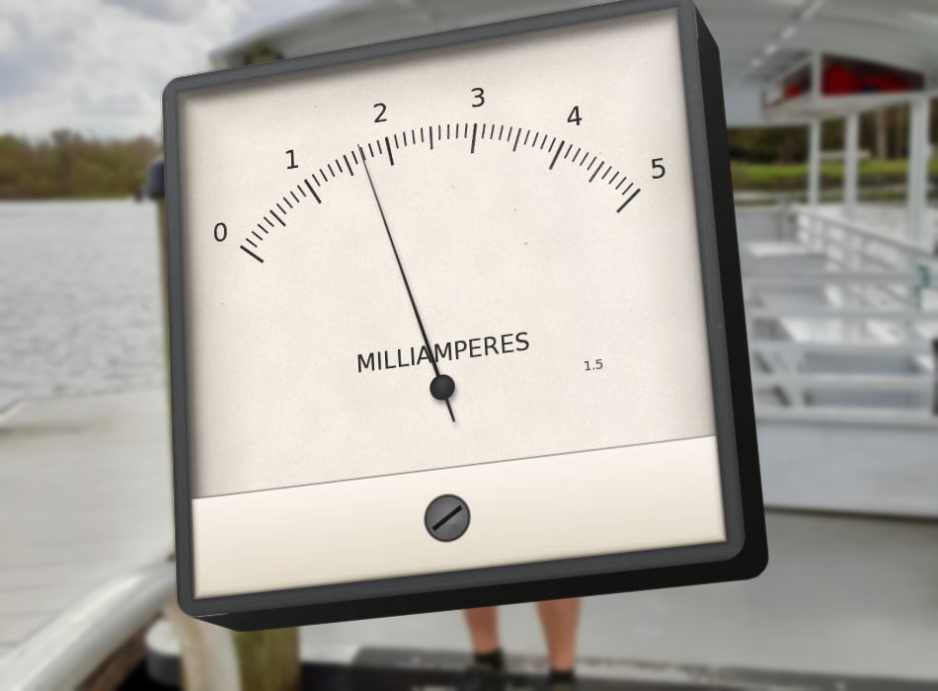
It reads mA 1.7
